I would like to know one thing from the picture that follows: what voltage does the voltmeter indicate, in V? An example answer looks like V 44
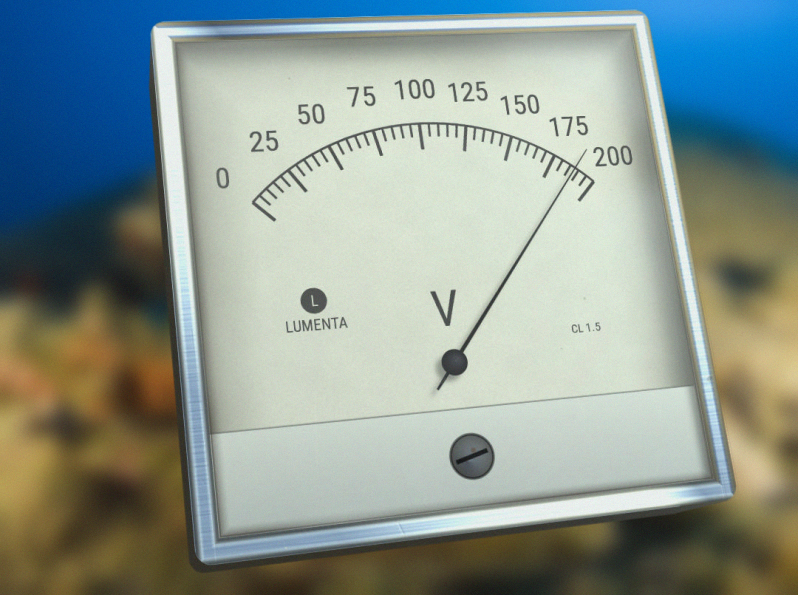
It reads V 187.5
